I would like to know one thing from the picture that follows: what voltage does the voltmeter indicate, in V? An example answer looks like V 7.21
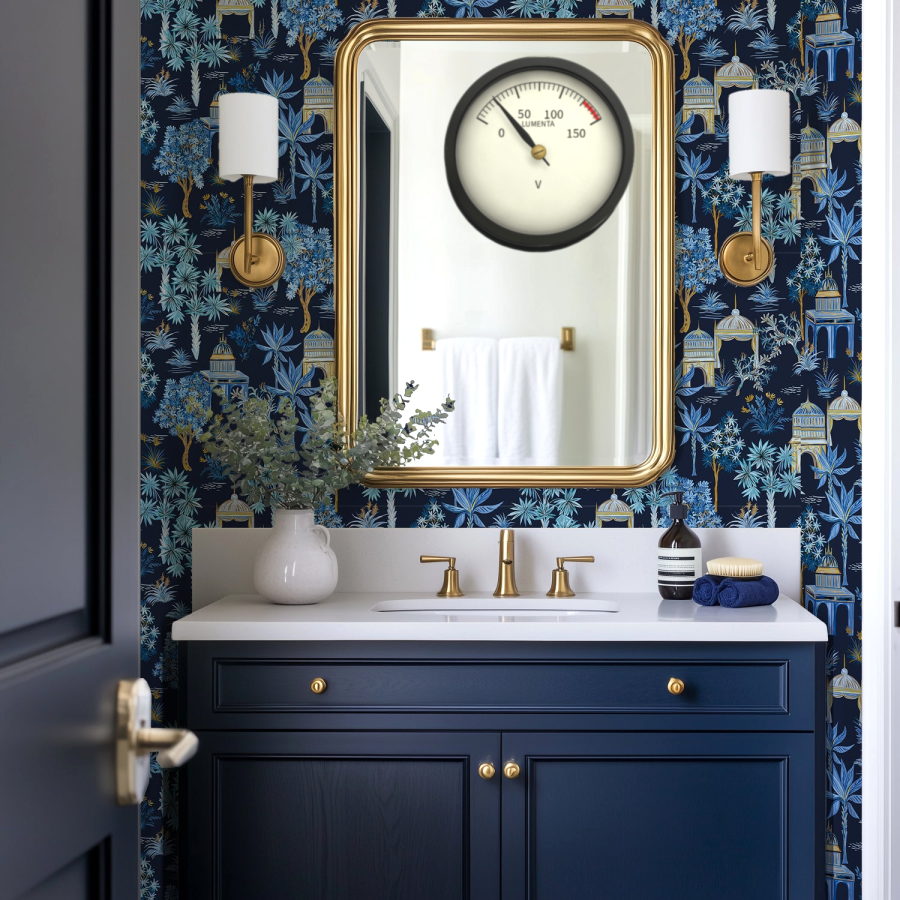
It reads V 25
